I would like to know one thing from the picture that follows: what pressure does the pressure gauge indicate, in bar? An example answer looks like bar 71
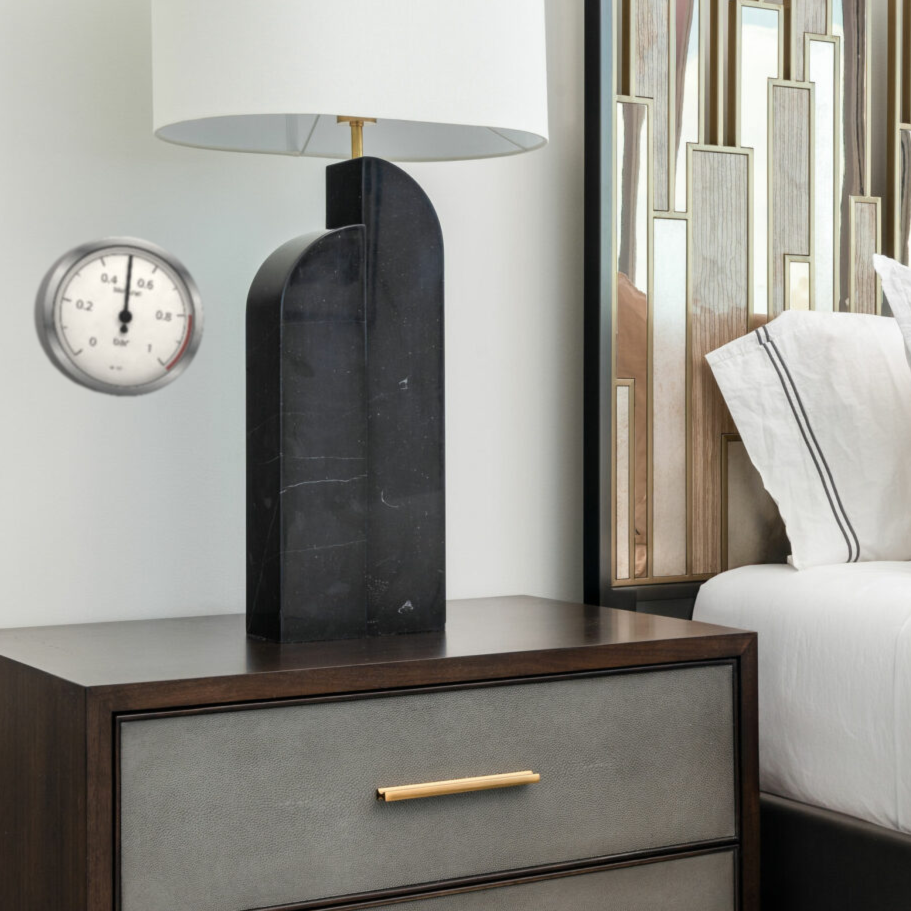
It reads bar 0.5
